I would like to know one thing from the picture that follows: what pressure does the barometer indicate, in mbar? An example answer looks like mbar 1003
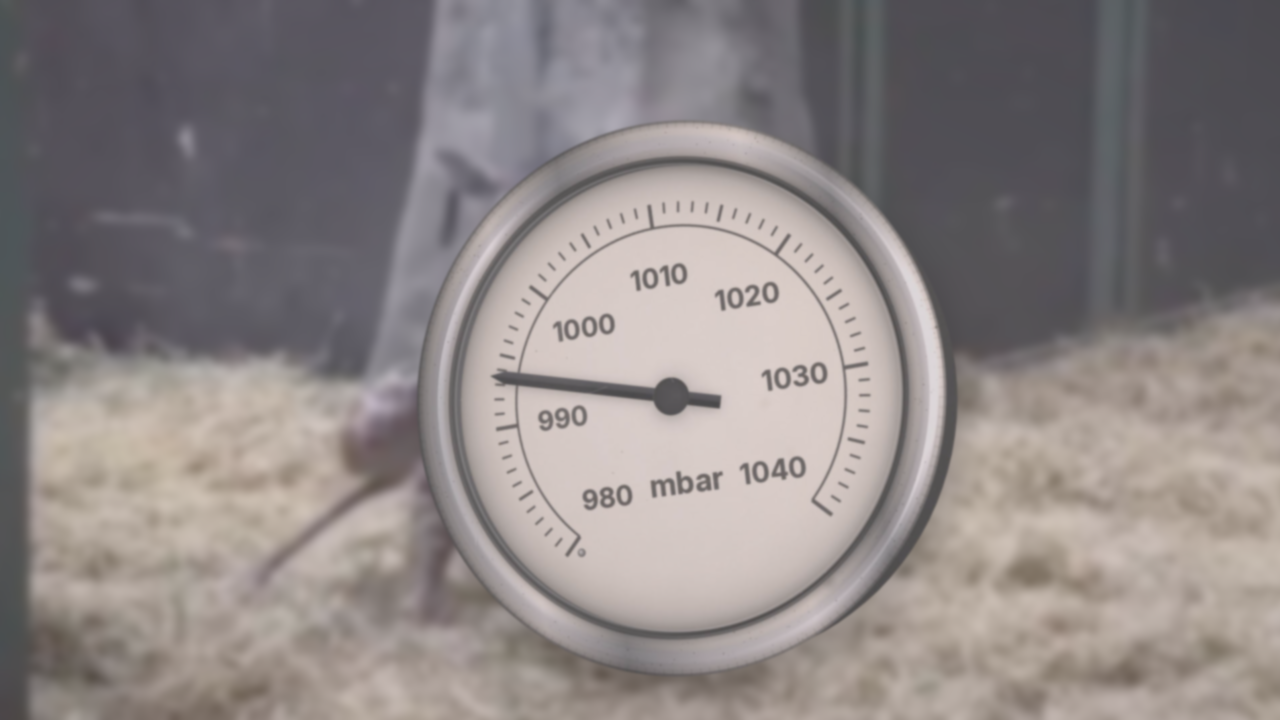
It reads mbar 993.5
